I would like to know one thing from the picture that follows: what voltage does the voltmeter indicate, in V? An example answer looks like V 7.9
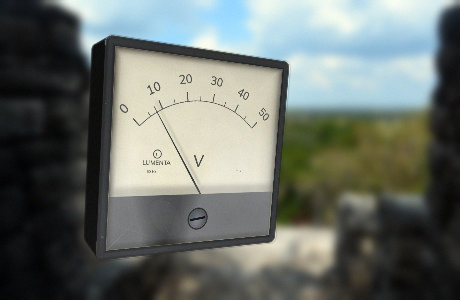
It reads V 7.5
